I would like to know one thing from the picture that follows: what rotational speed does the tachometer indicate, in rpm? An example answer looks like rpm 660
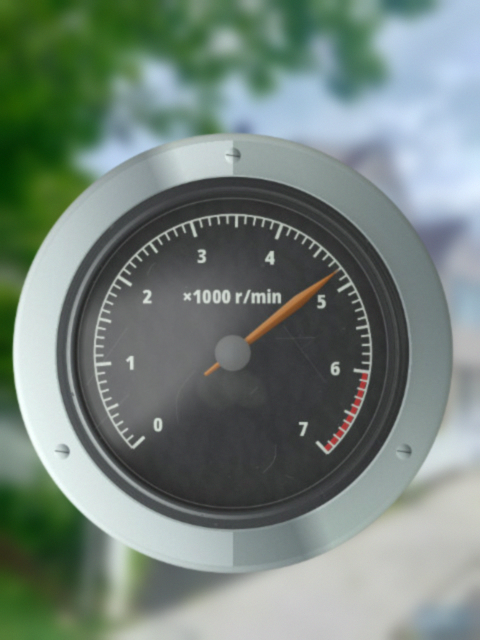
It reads rpm 4800
